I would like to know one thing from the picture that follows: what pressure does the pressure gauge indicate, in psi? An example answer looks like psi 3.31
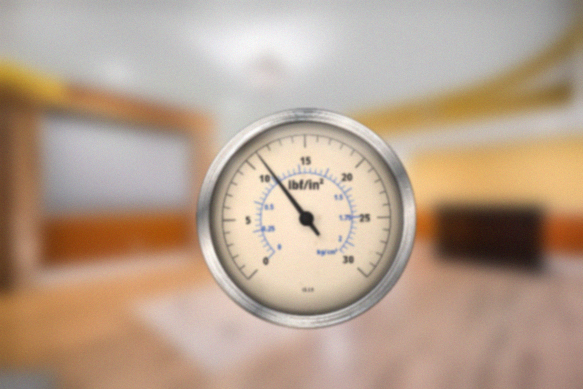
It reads psi 11
